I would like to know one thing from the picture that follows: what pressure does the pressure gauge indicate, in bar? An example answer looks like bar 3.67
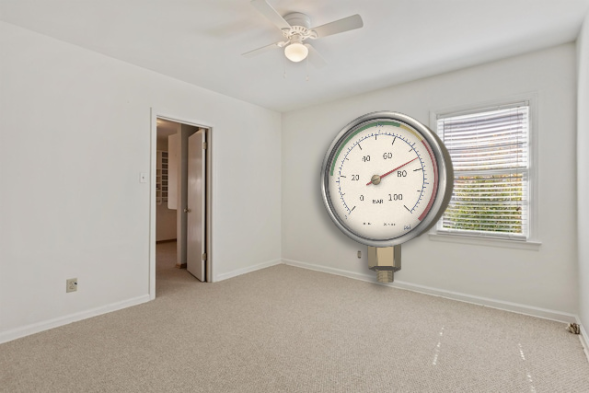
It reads bar 75
